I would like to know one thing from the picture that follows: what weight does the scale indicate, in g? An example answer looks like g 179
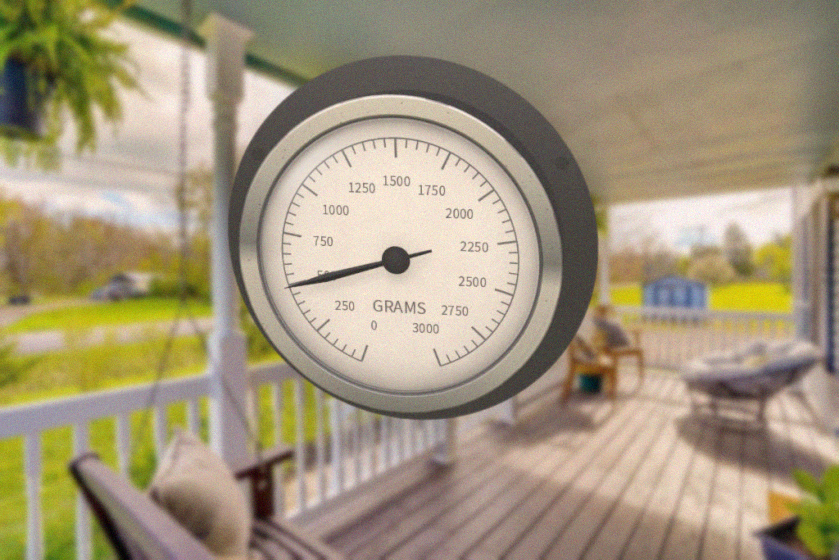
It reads g 500
